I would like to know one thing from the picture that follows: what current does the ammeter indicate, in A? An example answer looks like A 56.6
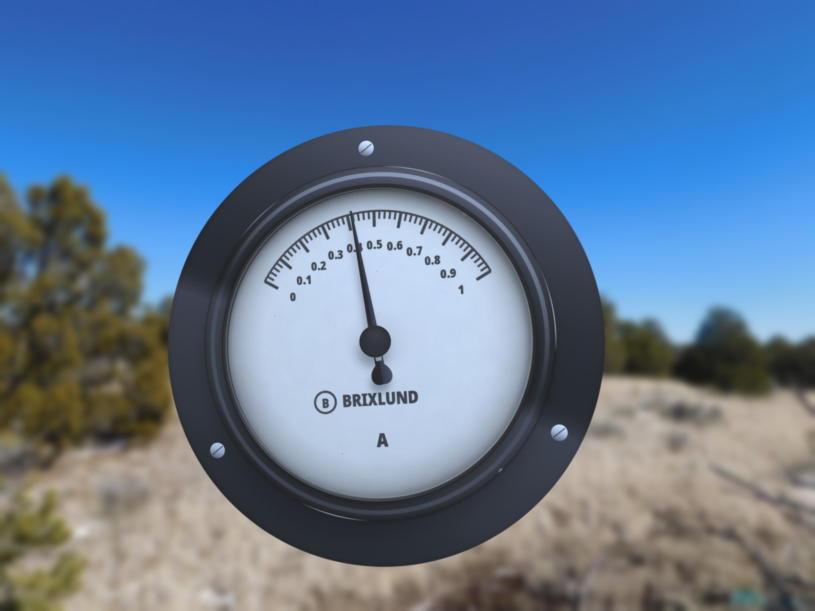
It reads A 0.42
